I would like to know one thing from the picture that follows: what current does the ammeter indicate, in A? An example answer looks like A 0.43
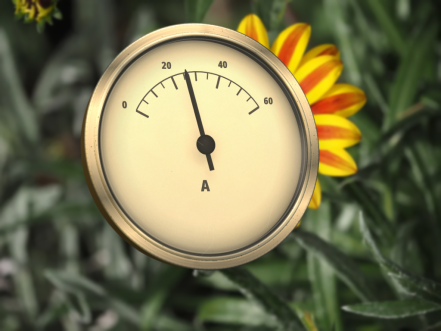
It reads A 25
